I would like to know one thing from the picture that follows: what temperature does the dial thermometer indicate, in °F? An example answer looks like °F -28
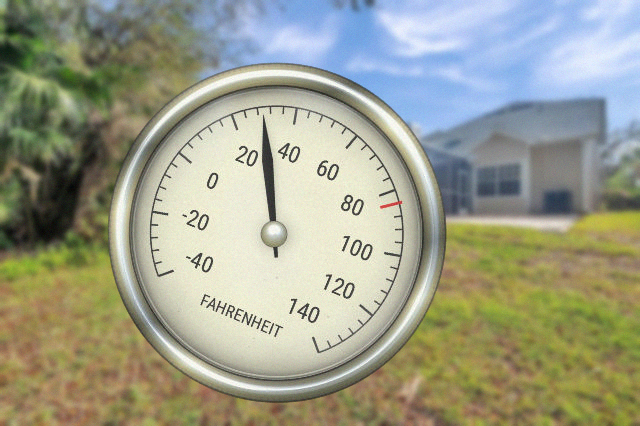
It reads °F 30
